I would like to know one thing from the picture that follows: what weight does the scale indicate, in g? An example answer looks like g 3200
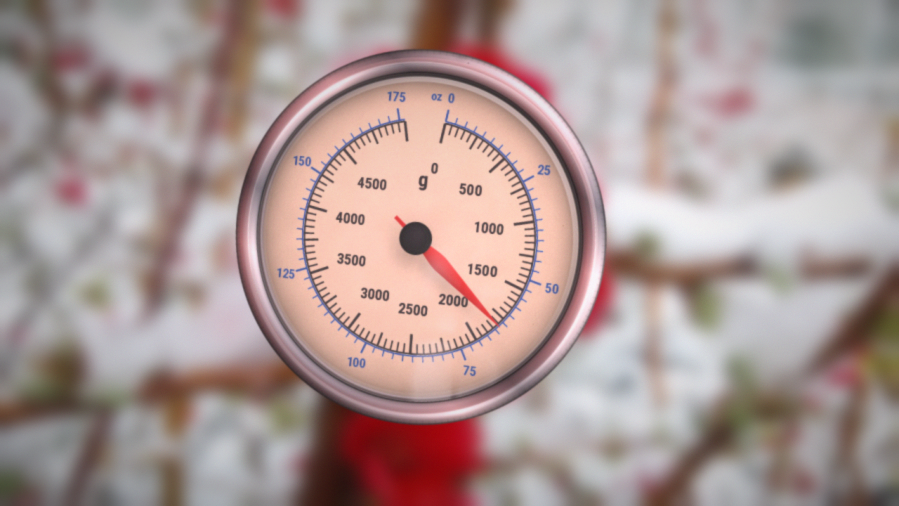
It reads g 1800
